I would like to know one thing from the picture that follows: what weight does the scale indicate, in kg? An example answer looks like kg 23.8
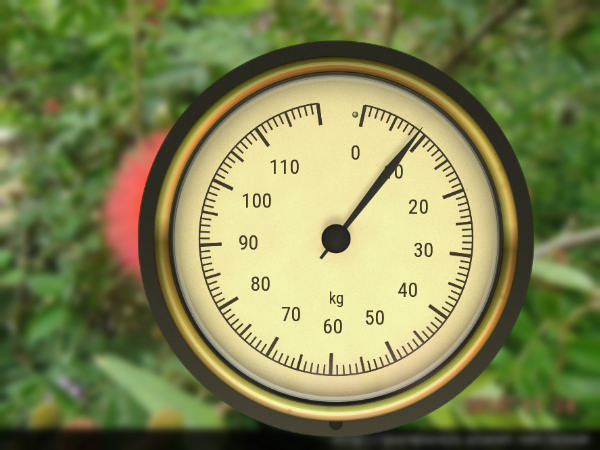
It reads kg 9
